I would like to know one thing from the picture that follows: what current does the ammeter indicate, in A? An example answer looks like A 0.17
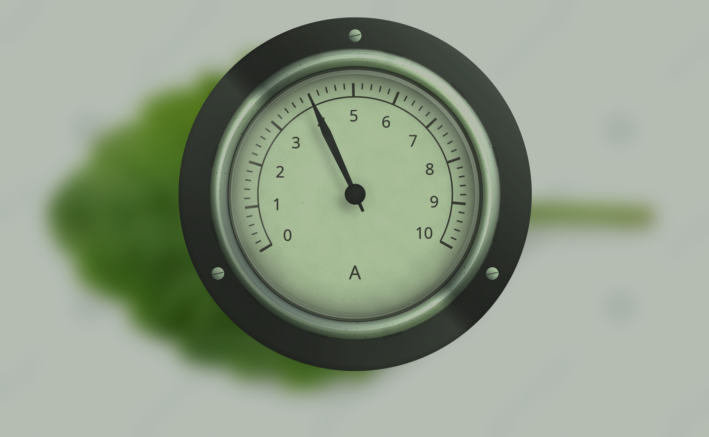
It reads A 4
